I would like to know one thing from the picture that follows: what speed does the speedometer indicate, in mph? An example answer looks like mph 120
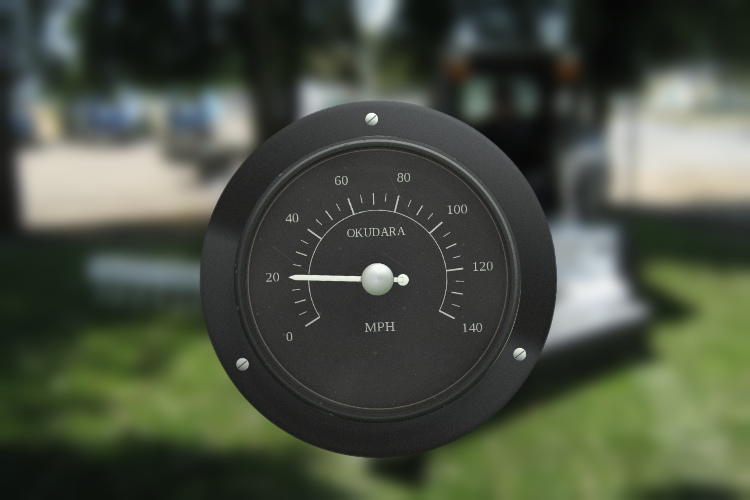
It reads mph 20
